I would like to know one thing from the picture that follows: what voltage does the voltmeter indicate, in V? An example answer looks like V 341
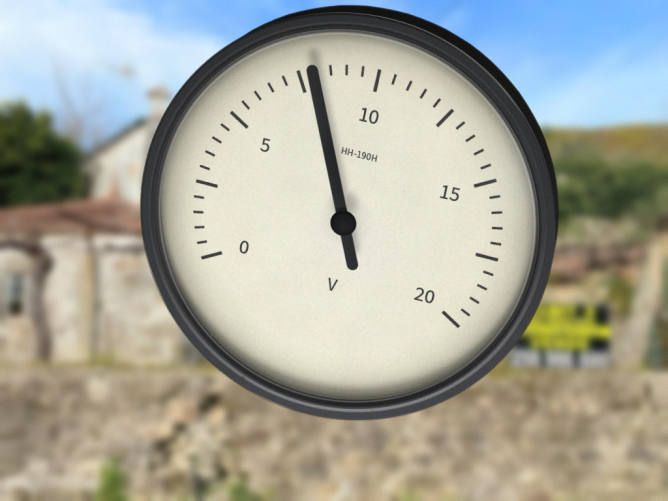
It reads V 8
